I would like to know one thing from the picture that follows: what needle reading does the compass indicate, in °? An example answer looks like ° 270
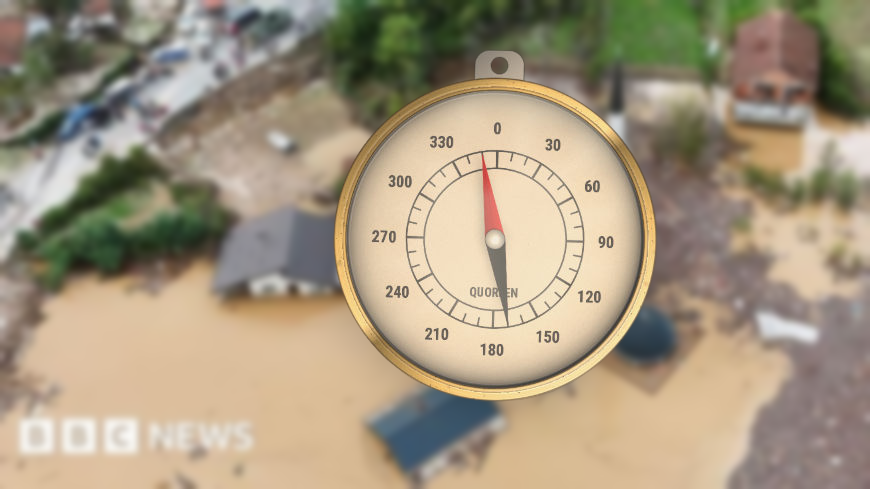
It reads ° 350
